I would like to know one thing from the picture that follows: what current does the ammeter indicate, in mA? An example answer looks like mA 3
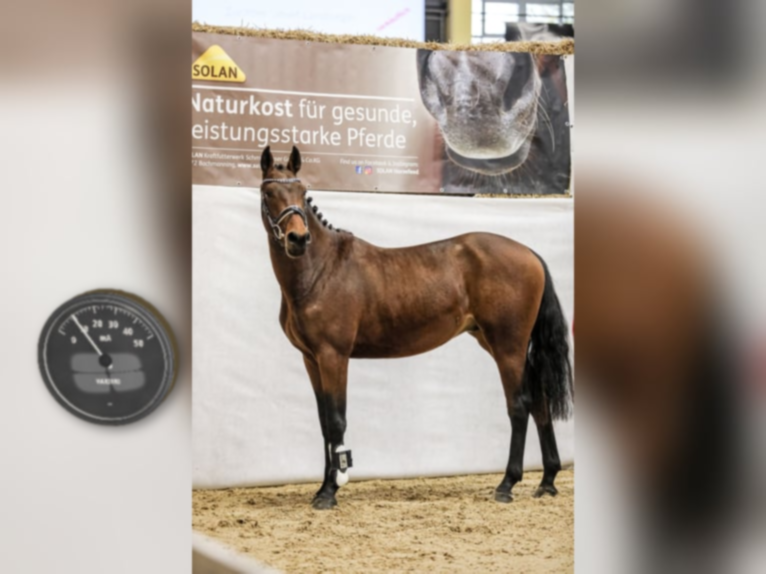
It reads mA 10
